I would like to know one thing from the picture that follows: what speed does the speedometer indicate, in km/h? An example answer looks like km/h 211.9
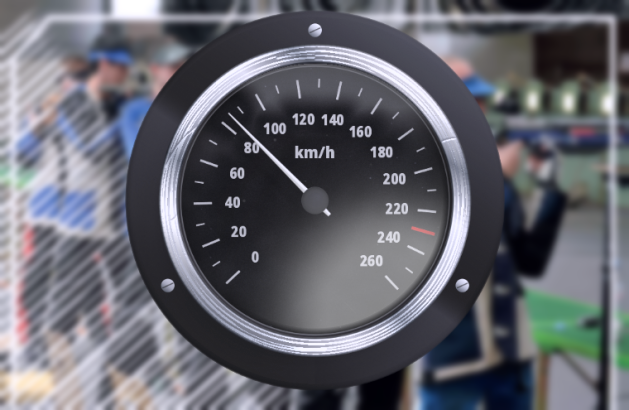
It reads km/h 85
